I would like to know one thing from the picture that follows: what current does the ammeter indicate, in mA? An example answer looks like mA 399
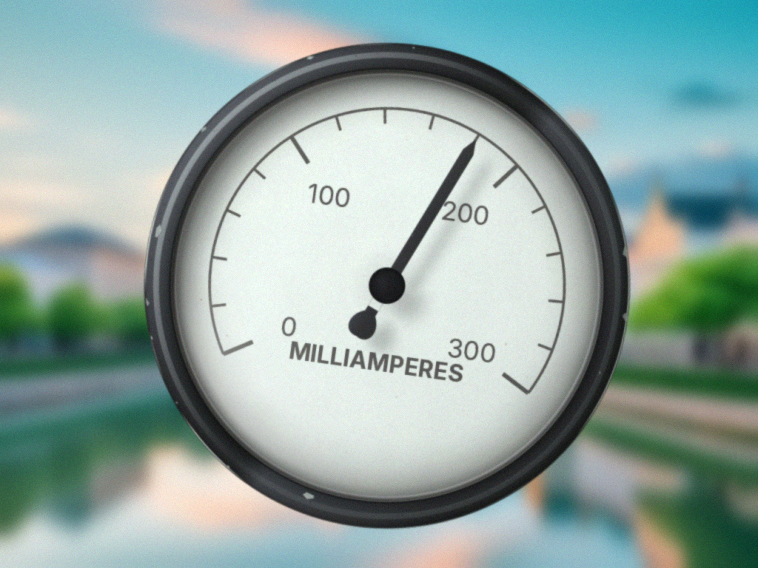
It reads mA 180
